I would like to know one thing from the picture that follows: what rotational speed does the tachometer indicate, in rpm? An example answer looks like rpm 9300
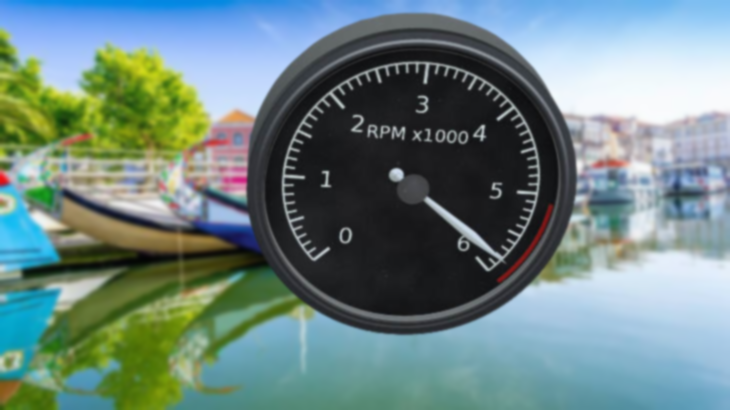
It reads rpm 5800
